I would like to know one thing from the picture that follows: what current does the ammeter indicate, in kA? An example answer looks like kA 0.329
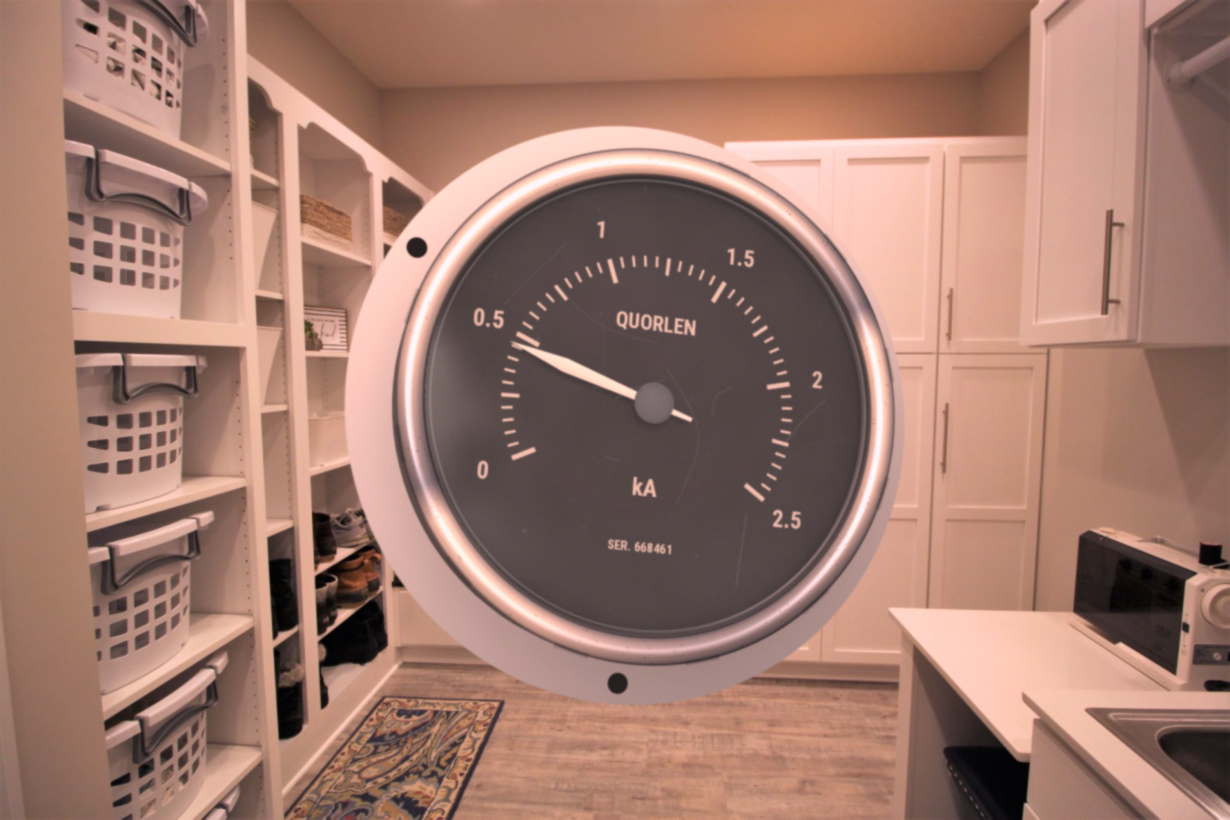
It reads kA 0.45
